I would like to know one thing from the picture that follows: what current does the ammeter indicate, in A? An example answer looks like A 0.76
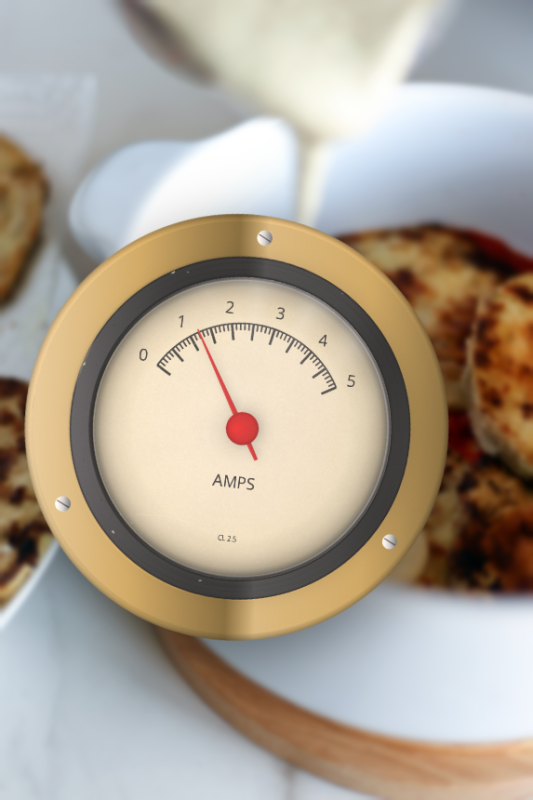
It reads A 1.2
